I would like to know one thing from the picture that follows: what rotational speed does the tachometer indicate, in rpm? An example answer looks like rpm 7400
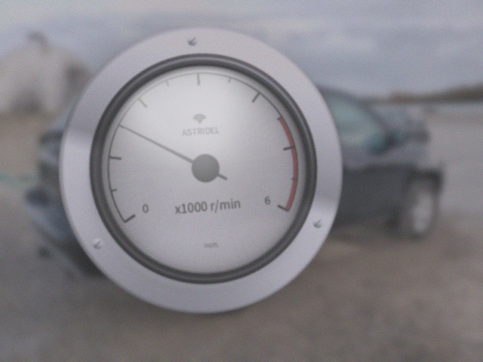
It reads rpm 1500
